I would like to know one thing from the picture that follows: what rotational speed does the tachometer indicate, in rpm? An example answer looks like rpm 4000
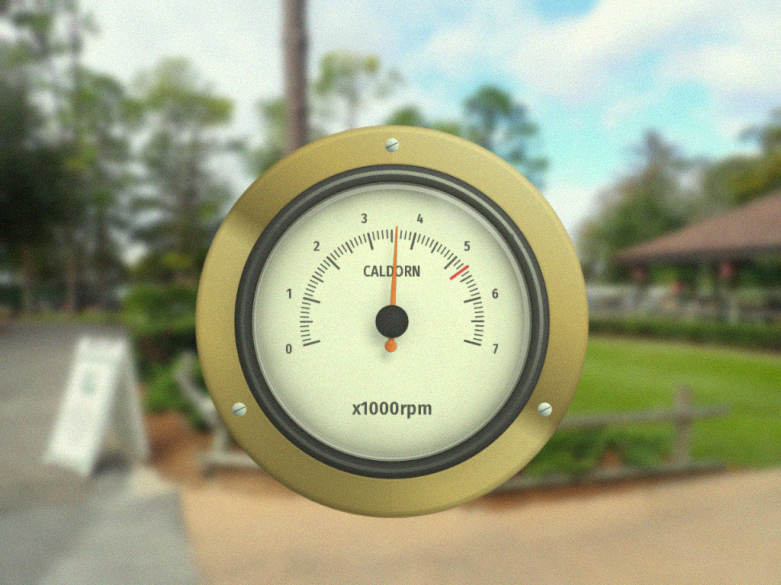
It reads rpm 3600
